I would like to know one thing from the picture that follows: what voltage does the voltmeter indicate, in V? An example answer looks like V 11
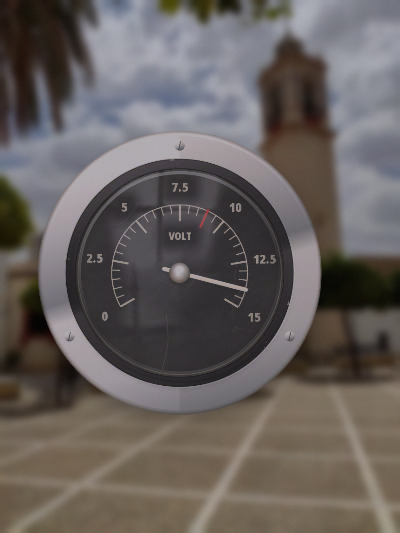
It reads V 14
